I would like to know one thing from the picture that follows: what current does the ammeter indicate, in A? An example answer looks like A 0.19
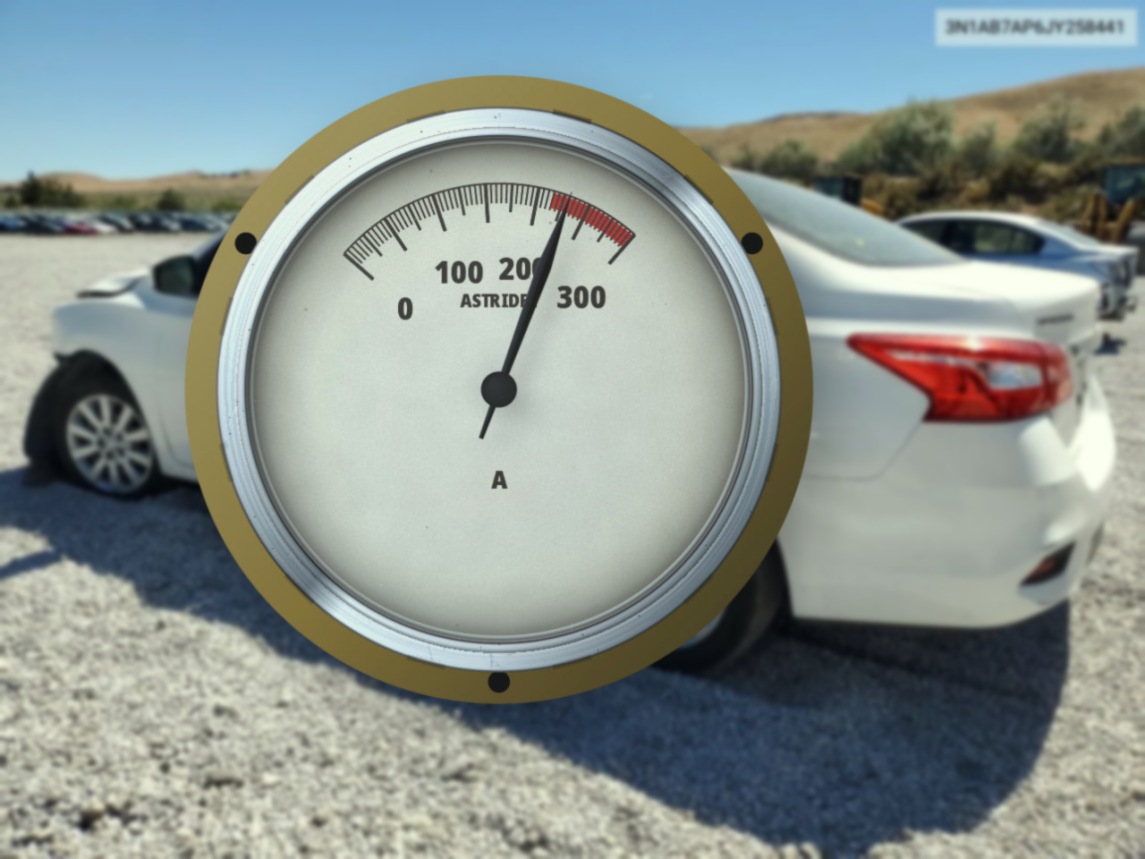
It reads A 230
